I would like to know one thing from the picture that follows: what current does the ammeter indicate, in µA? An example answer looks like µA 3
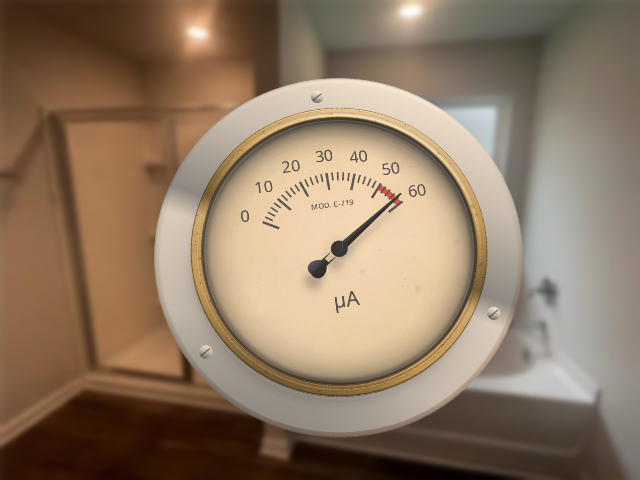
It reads µA 58
